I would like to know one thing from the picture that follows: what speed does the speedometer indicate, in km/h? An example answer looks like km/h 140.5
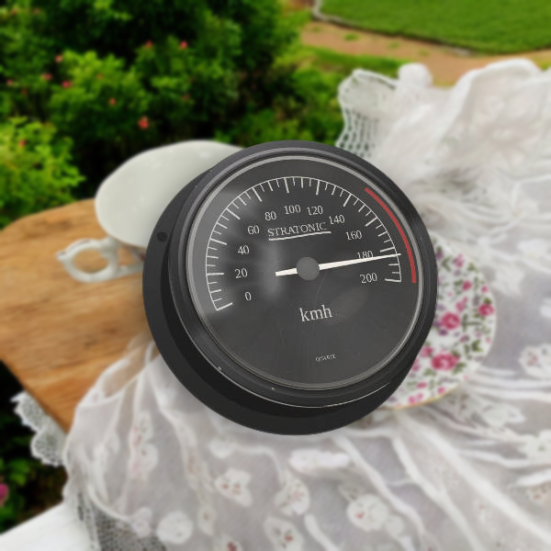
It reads km/h 185
